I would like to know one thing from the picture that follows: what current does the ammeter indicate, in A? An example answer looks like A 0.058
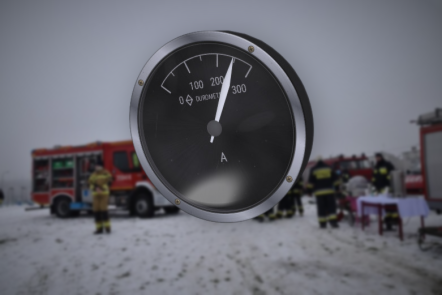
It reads A 250
